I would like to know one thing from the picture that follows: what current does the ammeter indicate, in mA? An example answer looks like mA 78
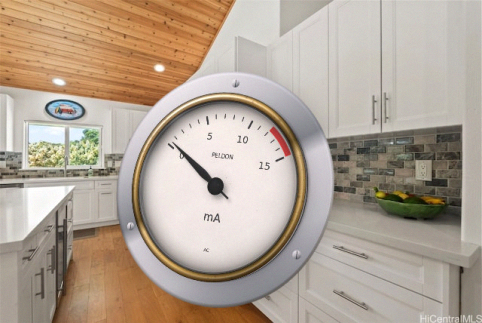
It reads mA 0.5
